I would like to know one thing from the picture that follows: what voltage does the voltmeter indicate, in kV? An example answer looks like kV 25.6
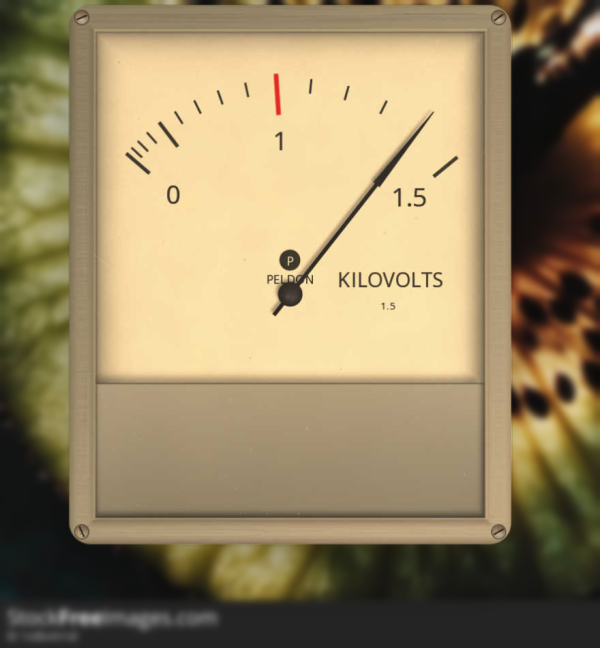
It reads kV 1.4
